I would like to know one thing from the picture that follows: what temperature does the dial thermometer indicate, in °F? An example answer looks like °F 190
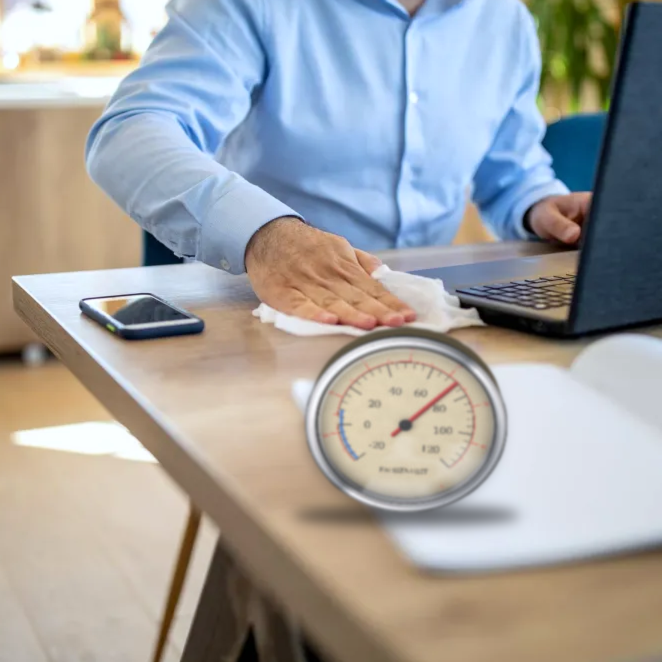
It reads °F 72
